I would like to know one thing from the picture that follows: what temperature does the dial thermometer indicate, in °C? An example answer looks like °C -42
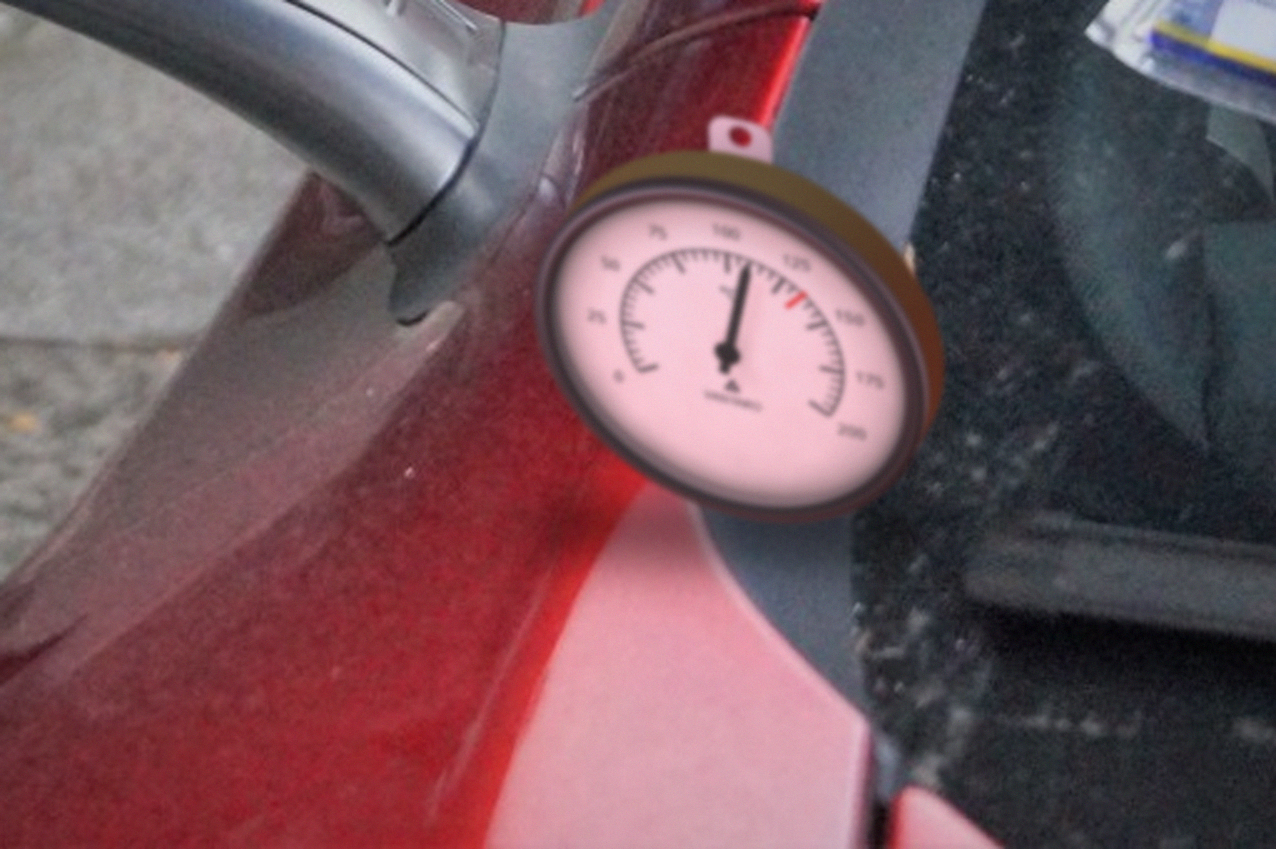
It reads °C 110
